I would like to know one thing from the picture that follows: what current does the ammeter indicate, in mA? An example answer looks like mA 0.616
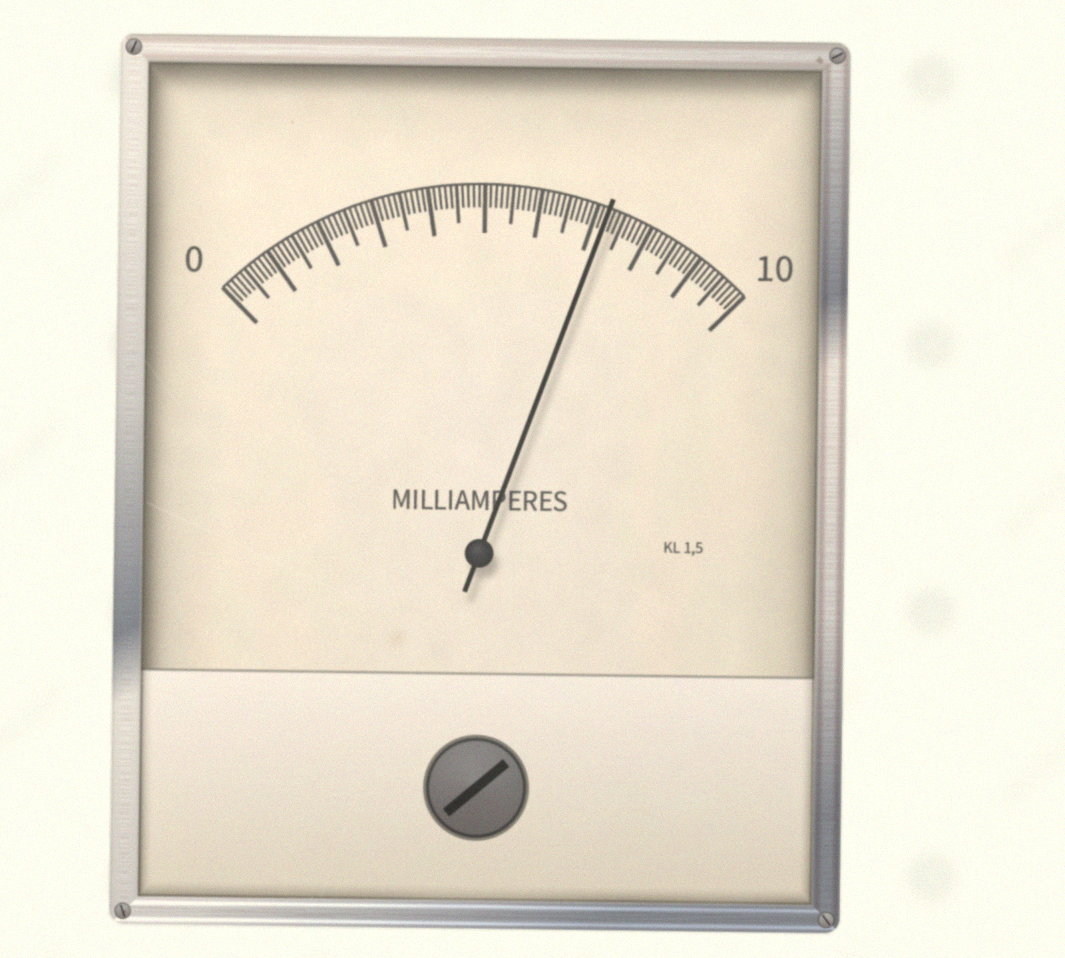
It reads mA 7.2
